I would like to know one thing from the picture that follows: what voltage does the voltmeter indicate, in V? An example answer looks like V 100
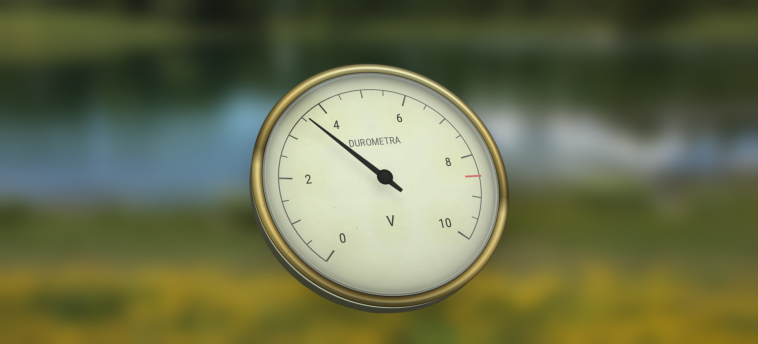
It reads V 3.5
